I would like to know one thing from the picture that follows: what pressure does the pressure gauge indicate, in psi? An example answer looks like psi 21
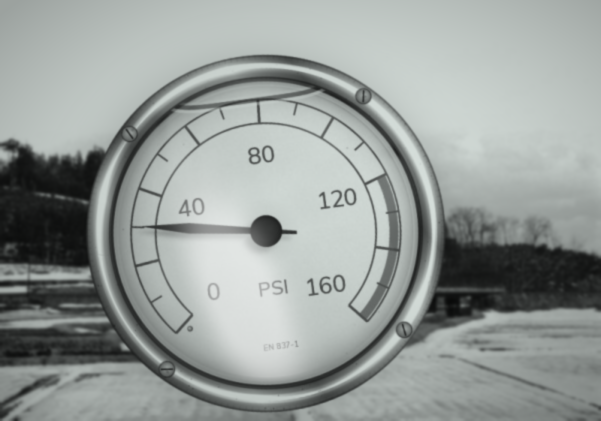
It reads psi 30
